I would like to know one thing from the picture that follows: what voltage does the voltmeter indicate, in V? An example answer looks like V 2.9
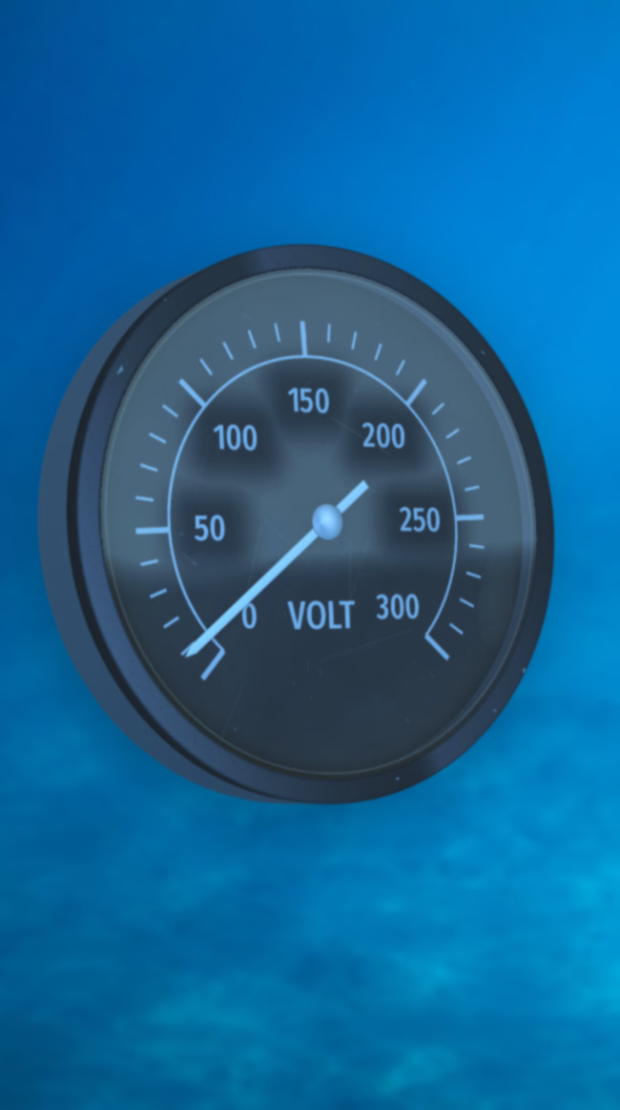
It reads V 10
